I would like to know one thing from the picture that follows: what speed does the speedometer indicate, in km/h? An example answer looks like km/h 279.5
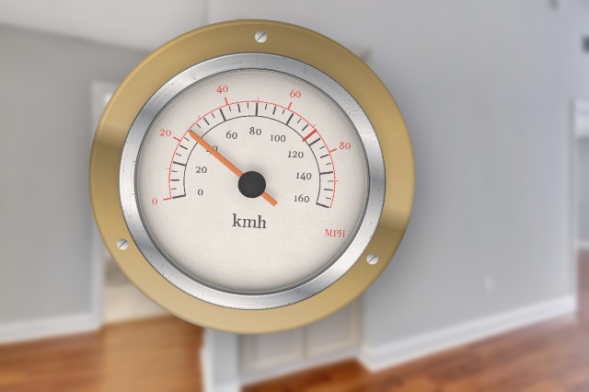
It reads km/h 40
